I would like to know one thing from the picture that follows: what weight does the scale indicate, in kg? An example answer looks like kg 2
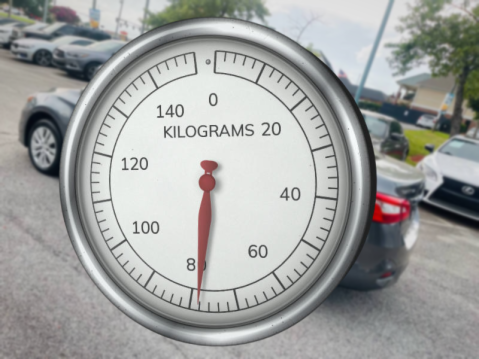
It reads kg 78
